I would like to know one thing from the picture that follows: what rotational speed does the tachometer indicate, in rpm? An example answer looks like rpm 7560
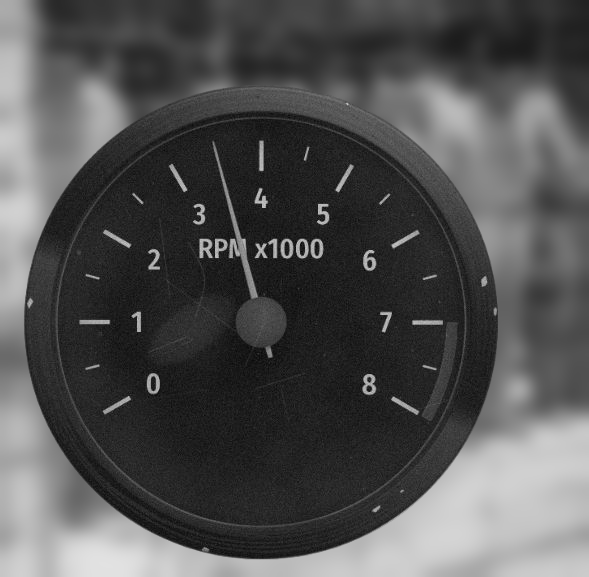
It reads rpm 3500
